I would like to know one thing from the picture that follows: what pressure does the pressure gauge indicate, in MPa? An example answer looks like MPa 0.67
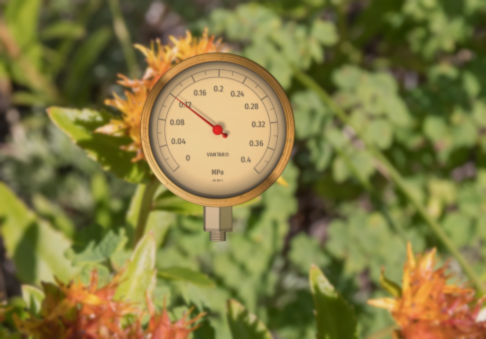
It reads MPa 0.12
